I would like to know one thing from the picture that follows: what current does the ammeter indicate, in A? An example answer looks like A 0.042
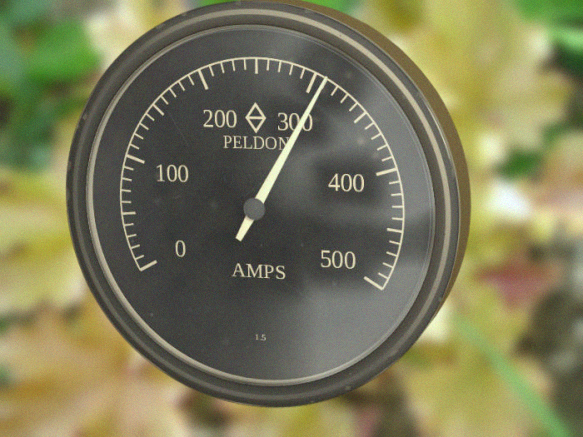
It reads A 310
